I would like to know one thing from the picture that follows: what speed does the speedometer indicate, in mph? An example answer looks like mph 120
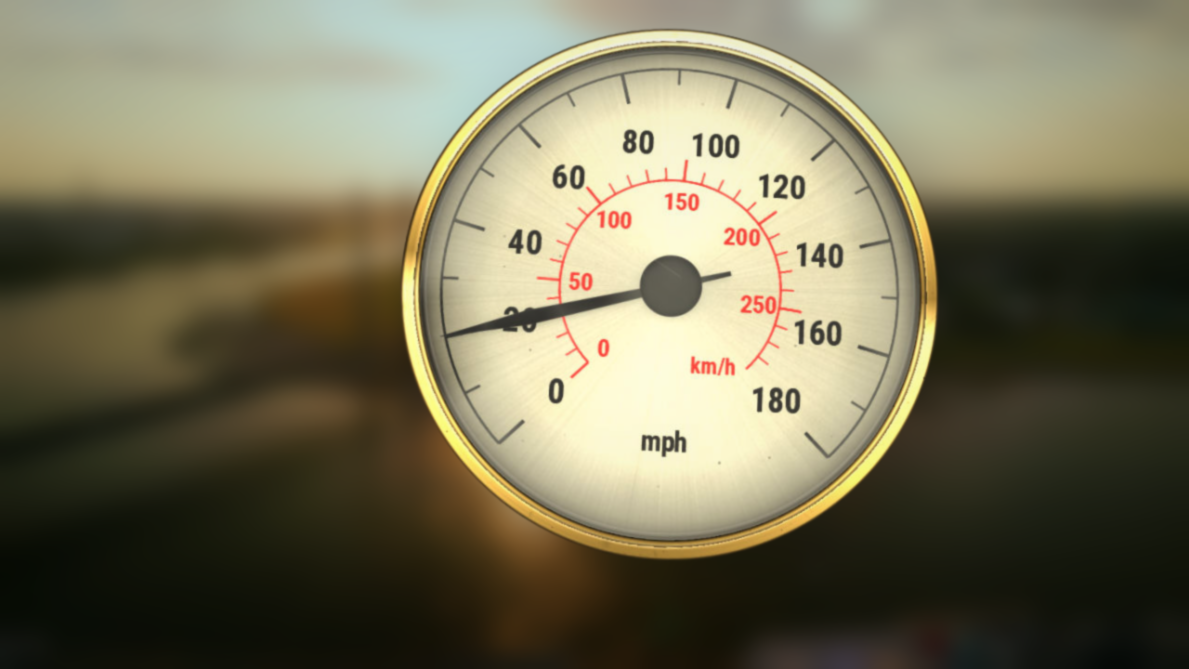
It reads mph 20
